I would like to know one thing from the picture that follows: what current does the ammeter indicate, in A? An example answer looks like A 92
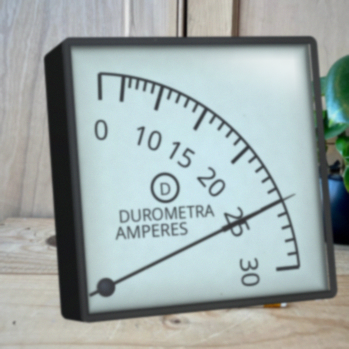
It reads A 25
